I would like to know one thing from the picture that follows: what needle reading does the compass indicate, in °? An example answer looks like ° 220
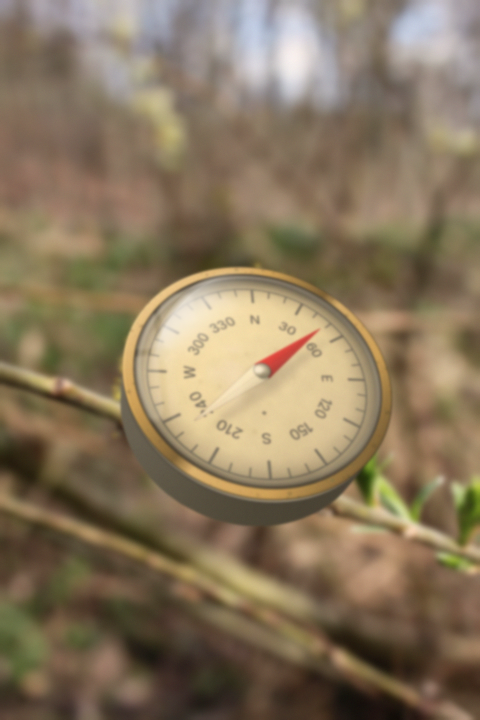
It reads ° 50
